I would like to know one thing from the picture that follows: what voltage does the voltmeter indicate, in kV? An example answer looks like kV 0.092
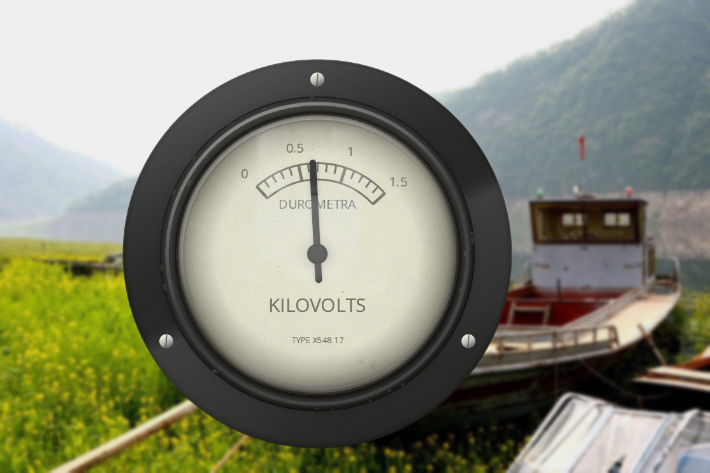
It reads kV 0.65
